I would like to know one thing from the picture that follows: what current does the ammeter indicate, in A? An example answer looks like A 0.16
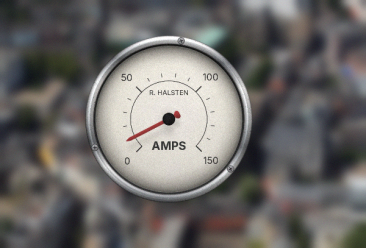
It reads A 10
